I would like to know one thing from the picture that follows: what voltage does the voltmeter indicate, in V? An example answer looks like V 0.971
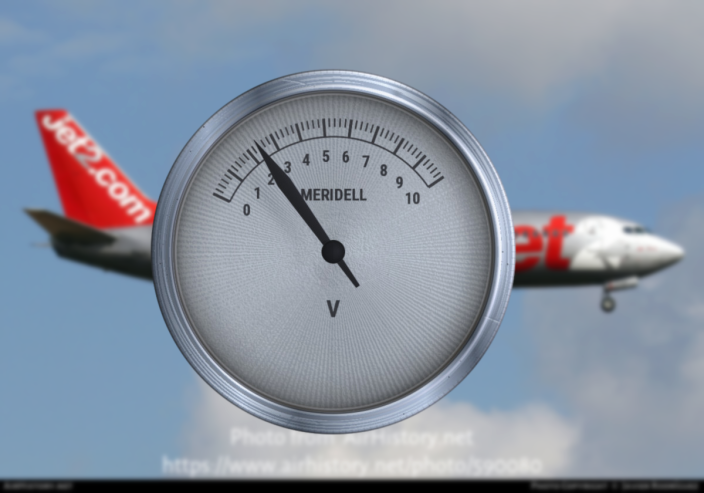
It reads V 2.4
